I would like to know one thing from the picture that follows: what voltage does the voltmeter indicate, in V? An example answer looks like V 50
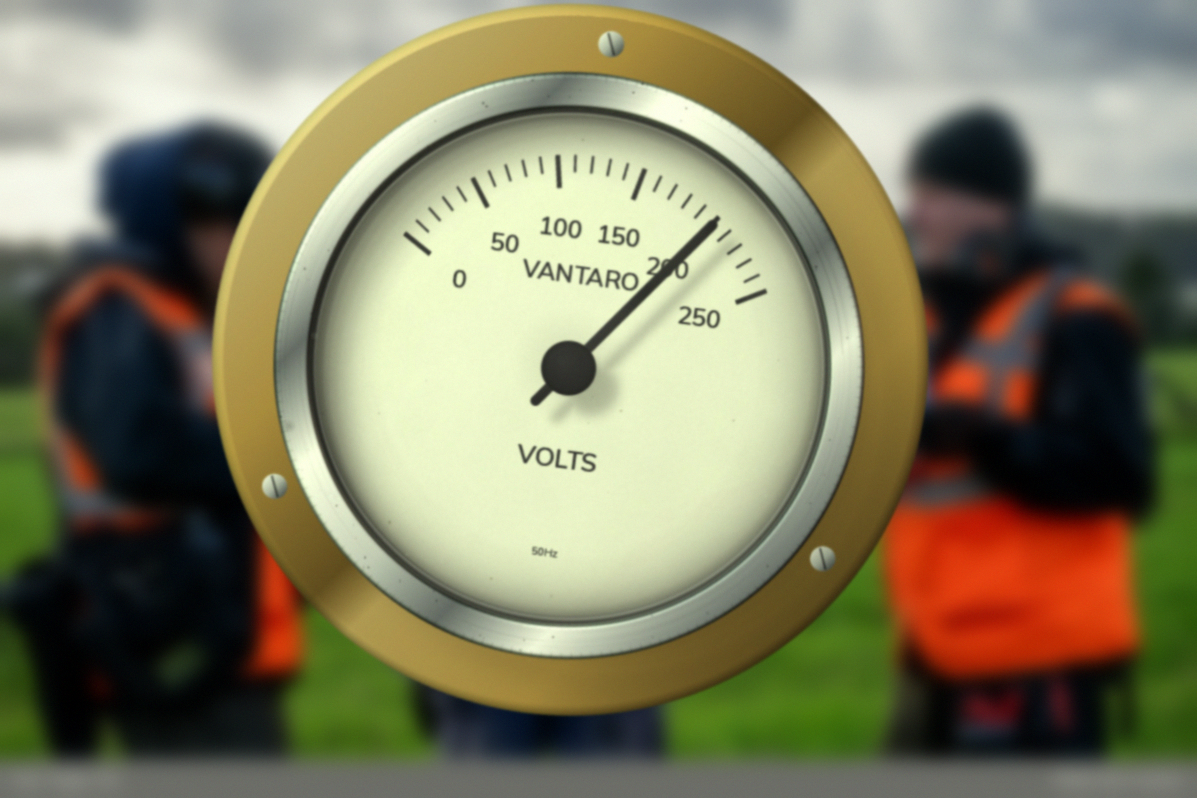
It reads V 200
